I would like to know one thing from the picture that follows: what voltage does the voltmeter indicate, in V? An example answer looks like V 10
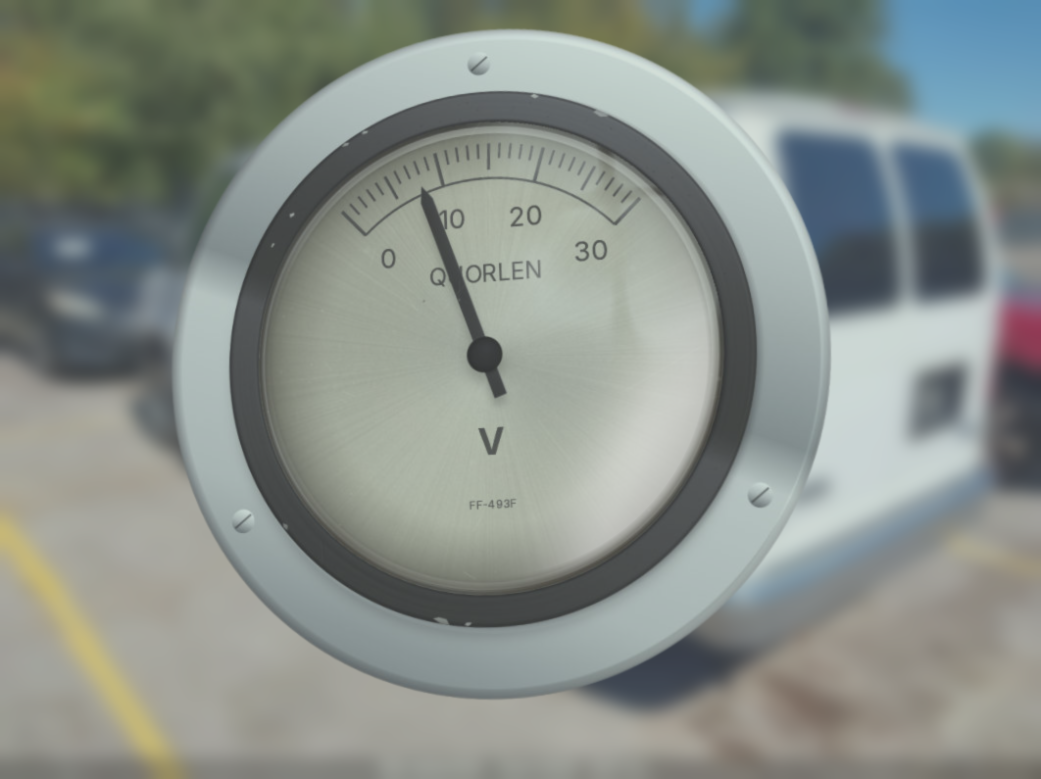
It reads V 8
